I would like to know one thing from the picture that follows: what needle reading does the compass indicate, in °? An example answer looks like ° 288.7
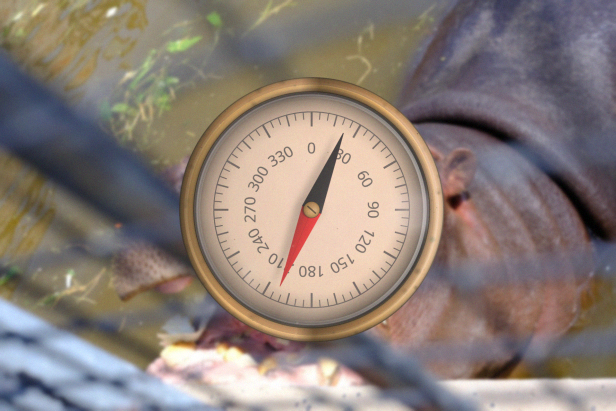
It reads ° 202.5
